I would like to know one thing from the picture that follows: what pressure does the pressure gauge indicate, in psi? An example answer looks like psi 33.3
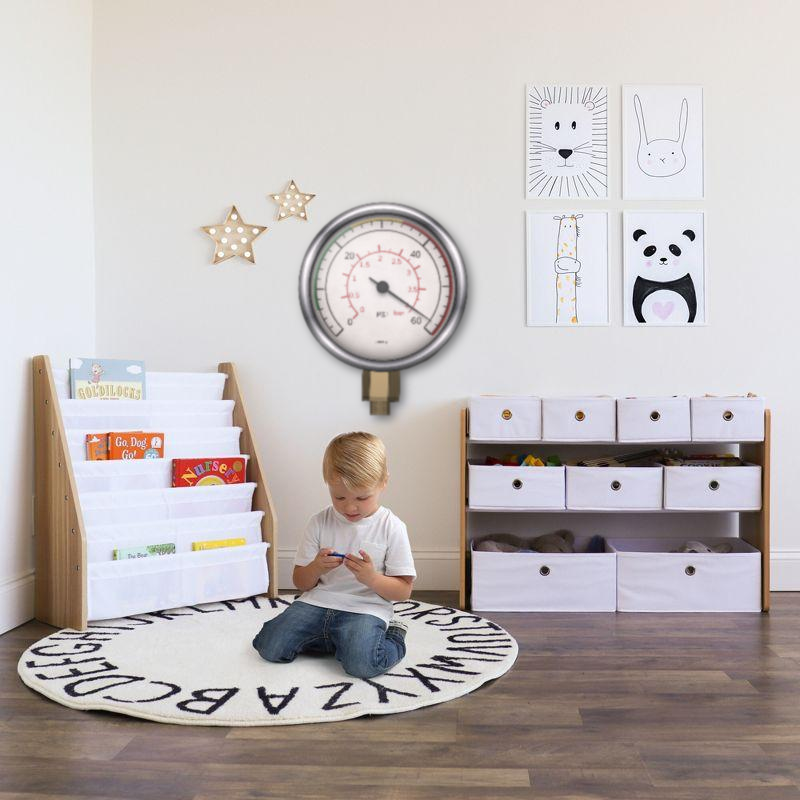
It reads psi 58
